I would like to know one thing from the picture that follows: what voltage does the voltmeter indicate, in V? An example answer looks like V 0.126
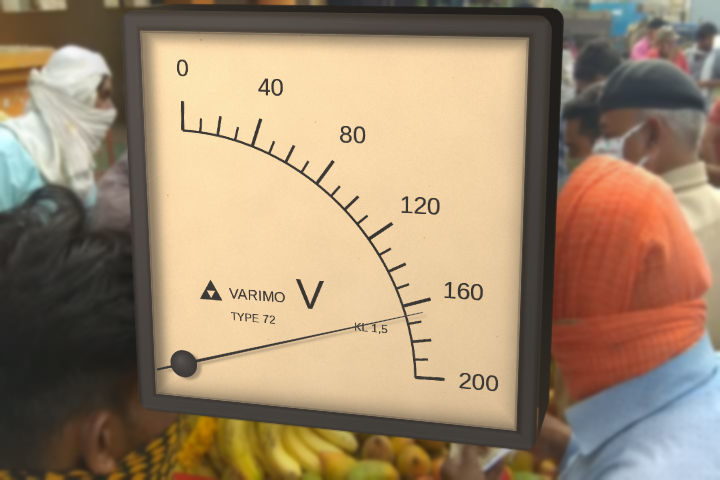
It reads V 165
